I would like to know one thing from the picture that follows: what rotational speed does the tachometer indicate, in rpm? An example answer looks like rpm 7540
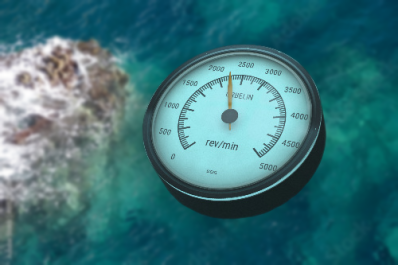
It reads rpm 2250
